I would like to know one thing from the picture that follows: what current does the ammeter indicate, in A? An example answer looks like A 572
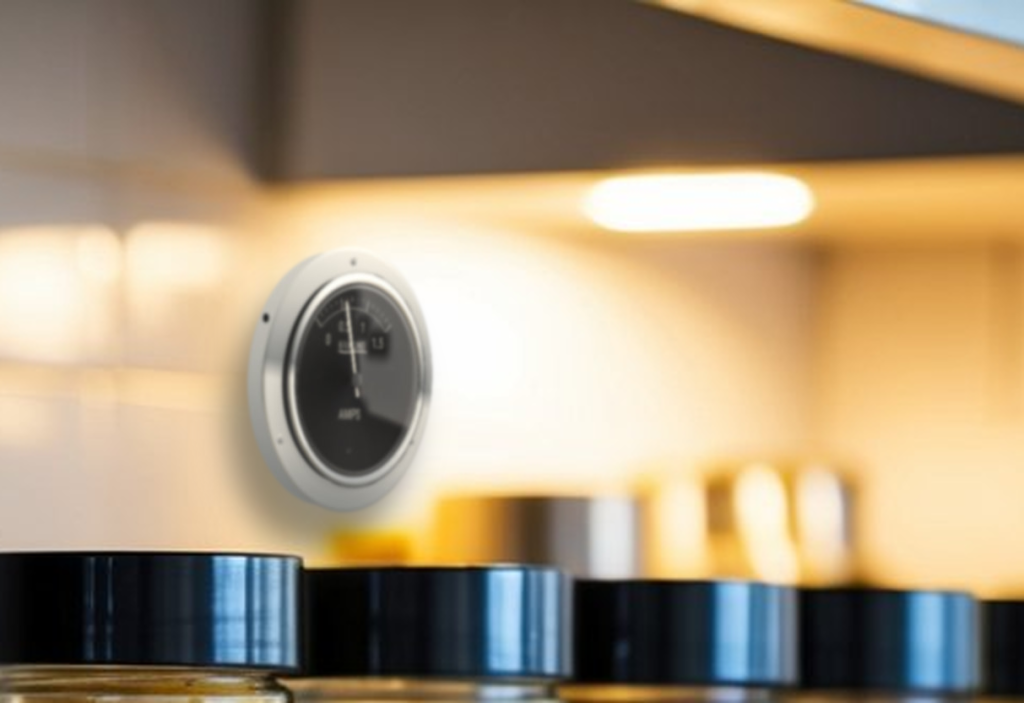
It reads A 0.5
